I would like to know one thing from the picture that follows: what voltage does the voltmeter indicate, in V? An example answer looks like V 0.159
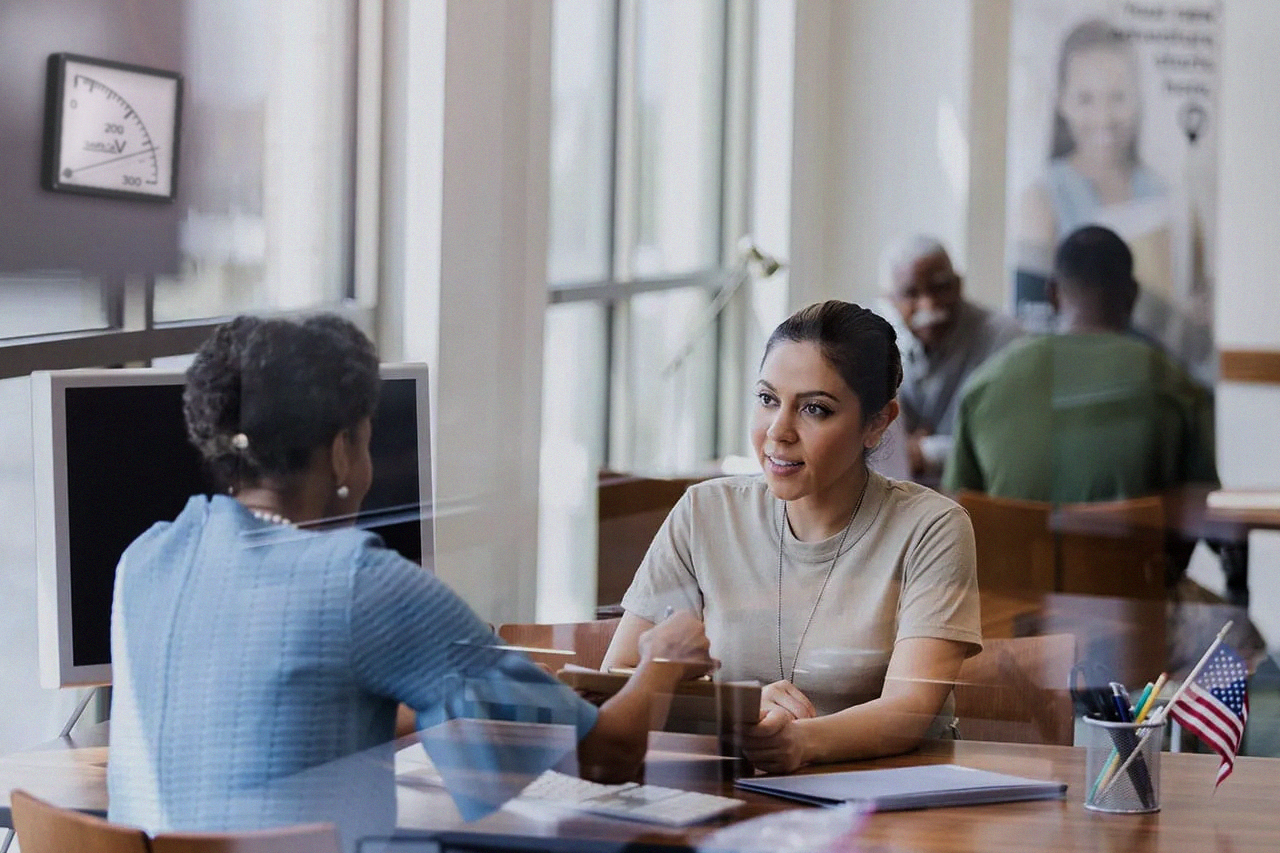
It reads V 260
